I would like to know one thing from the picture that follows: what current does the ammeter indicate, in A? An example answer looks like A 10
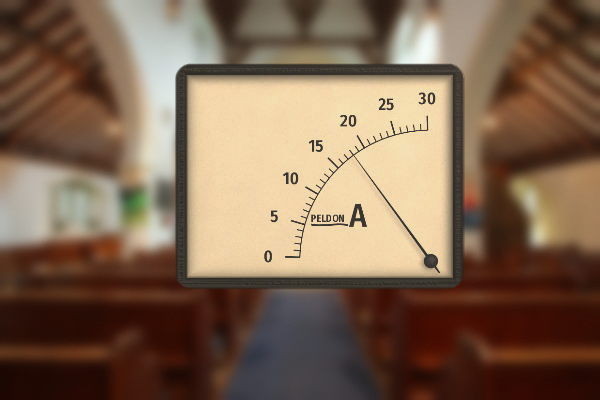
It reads A 18
